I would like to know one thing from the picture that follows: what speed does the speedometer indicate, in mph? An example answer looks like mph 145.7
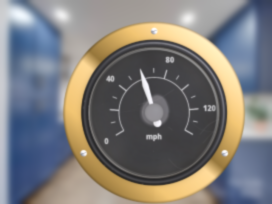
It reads mph 60
